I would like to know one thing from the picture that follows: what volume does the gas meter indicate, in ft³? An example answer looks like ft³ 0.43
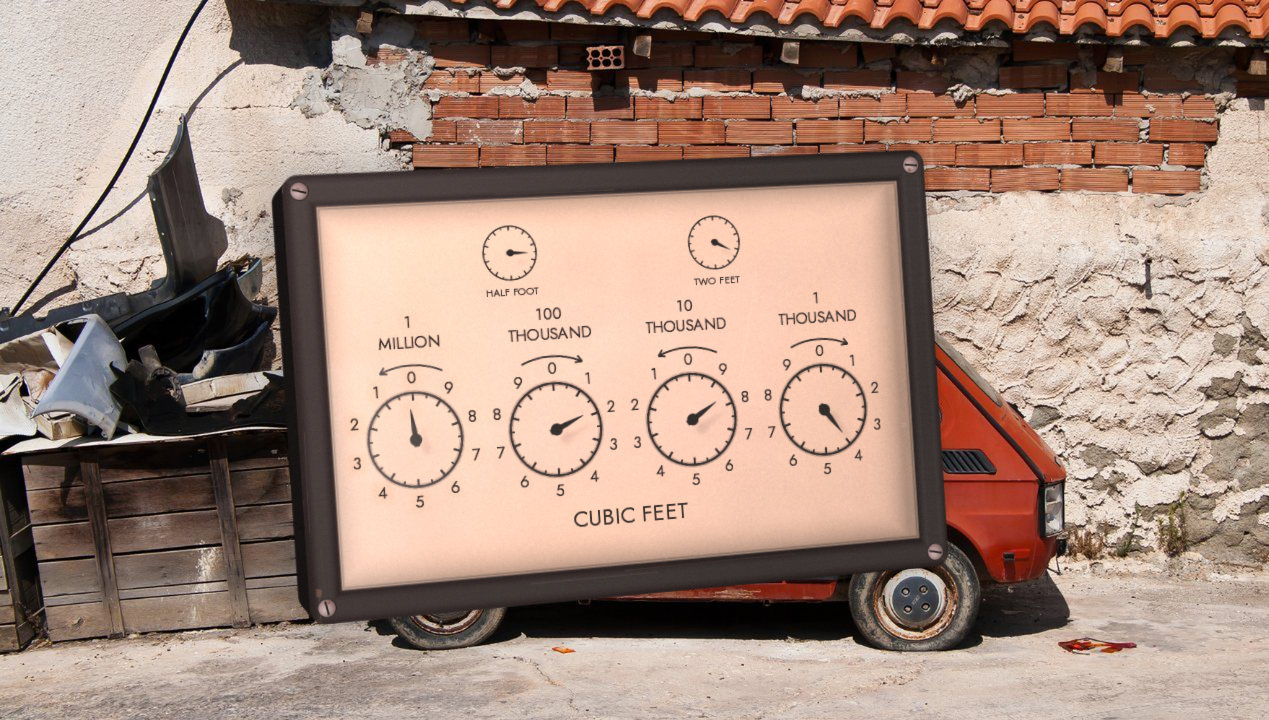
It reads ft³ 18400
